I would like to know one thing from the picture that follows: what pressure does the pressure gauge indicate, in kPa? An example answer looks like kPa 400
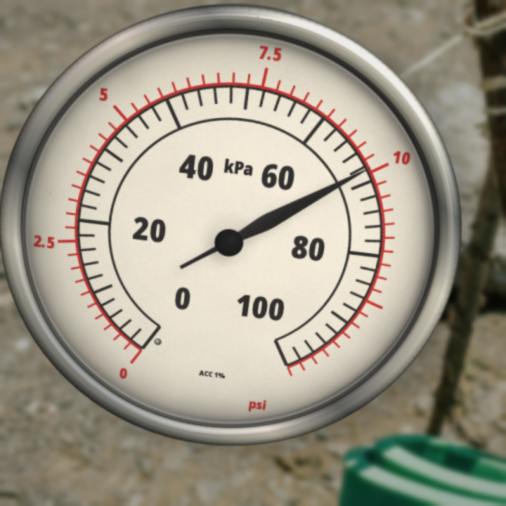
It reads kPa 68
